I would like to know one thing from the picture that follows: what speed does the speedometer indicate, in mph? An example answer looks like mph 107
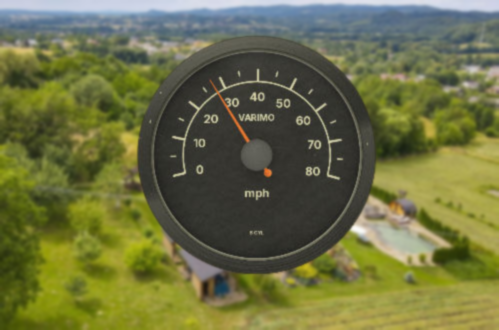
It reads mph 27.5
